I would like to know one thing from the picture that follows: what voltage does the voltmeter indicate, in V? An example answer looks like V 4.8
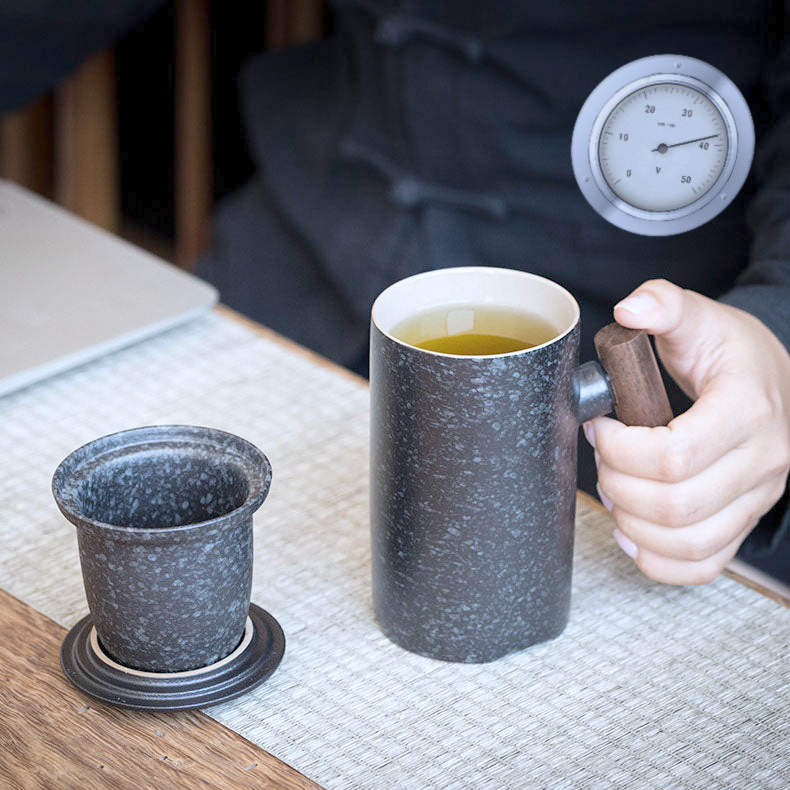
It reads V 38
